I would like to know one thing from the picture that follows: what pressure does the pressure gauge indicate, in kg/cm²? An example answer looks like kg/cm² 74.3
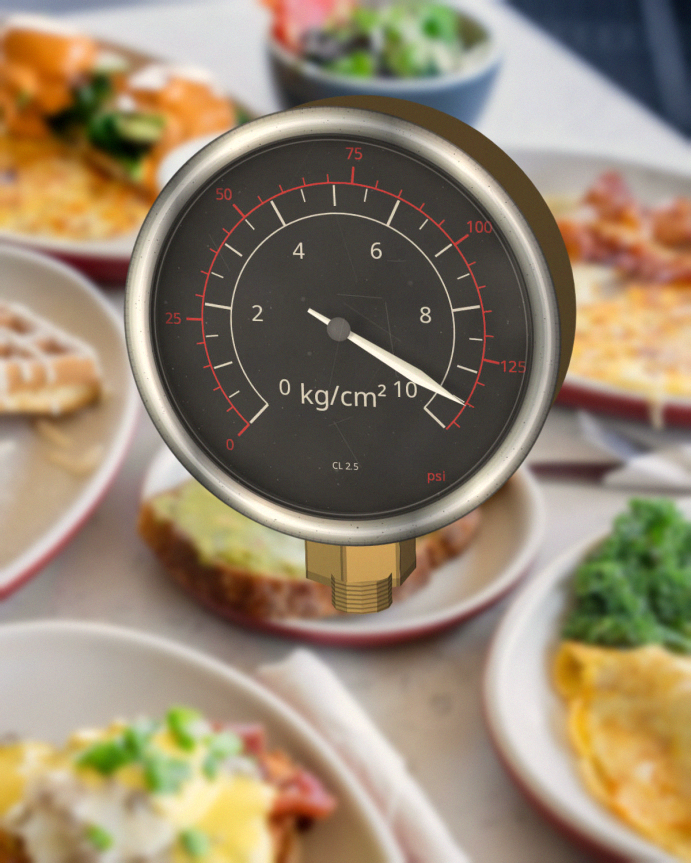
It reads kg/cm² 9.5
